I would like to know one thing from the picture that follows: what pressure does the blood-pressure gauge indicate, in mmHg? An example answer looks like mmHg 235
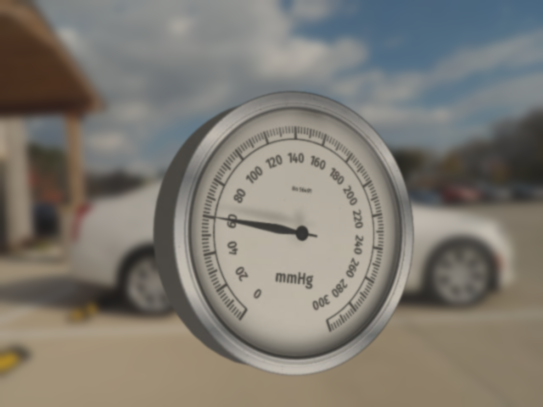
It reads mmHg 60
